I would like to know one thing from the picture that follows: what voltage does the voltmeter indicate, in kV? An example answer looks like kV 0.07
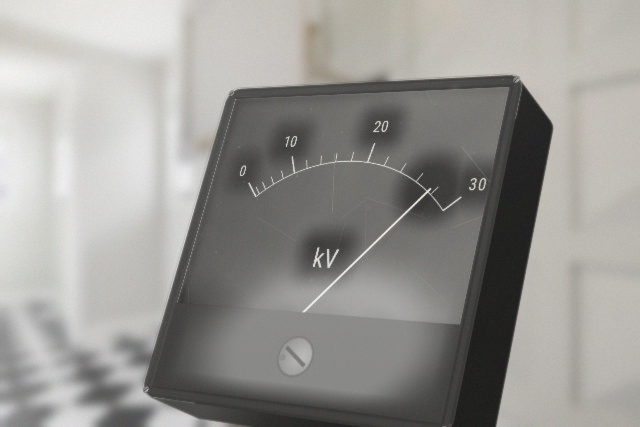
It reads kV 28
